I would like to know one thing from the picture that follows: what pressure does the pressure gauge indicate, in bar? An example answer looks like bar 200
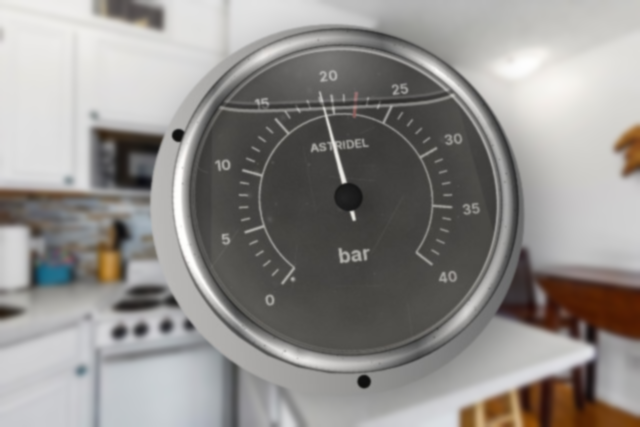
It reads bar 19
